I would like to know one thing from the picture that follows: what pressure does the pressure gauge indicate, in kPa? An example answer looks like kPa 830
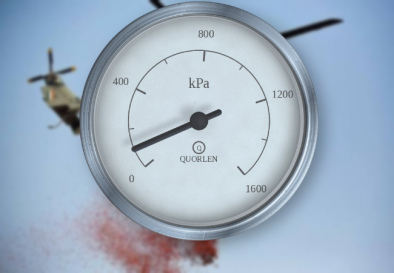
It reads kPa 100
